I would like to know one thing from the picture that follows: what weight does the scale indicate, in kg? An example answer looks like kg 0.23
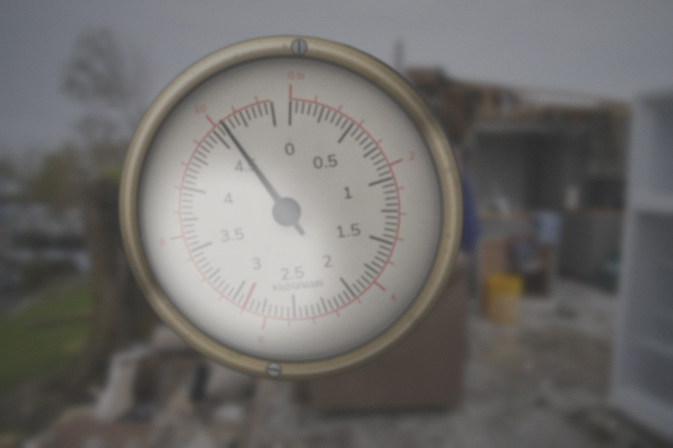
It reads kg 4.6
